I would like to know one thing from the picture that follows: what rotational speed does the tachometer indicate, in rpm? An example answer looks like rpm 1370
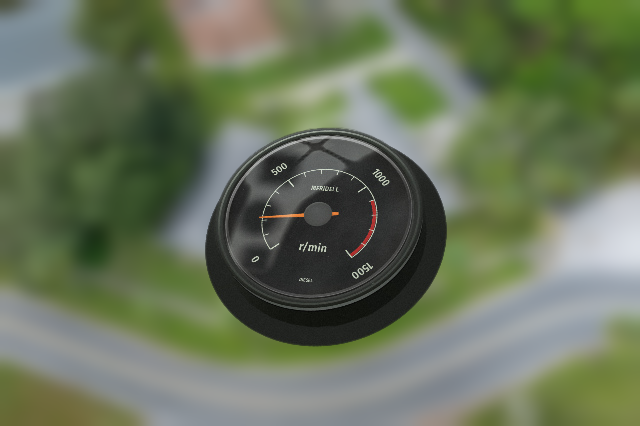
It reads rpm 200
